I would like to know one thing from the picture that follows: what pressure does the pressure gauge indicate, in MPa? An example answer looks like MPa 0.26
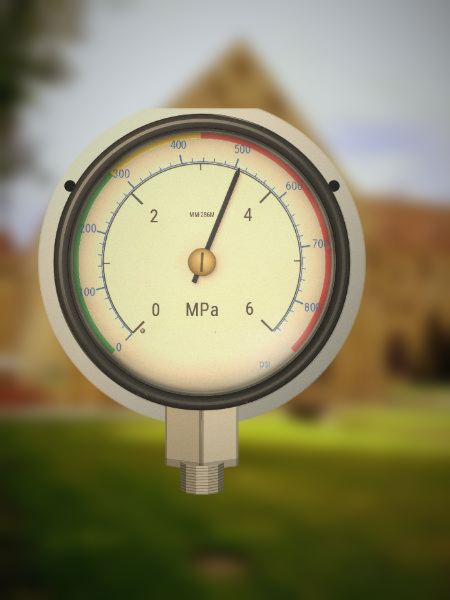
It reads MPa 3.5
